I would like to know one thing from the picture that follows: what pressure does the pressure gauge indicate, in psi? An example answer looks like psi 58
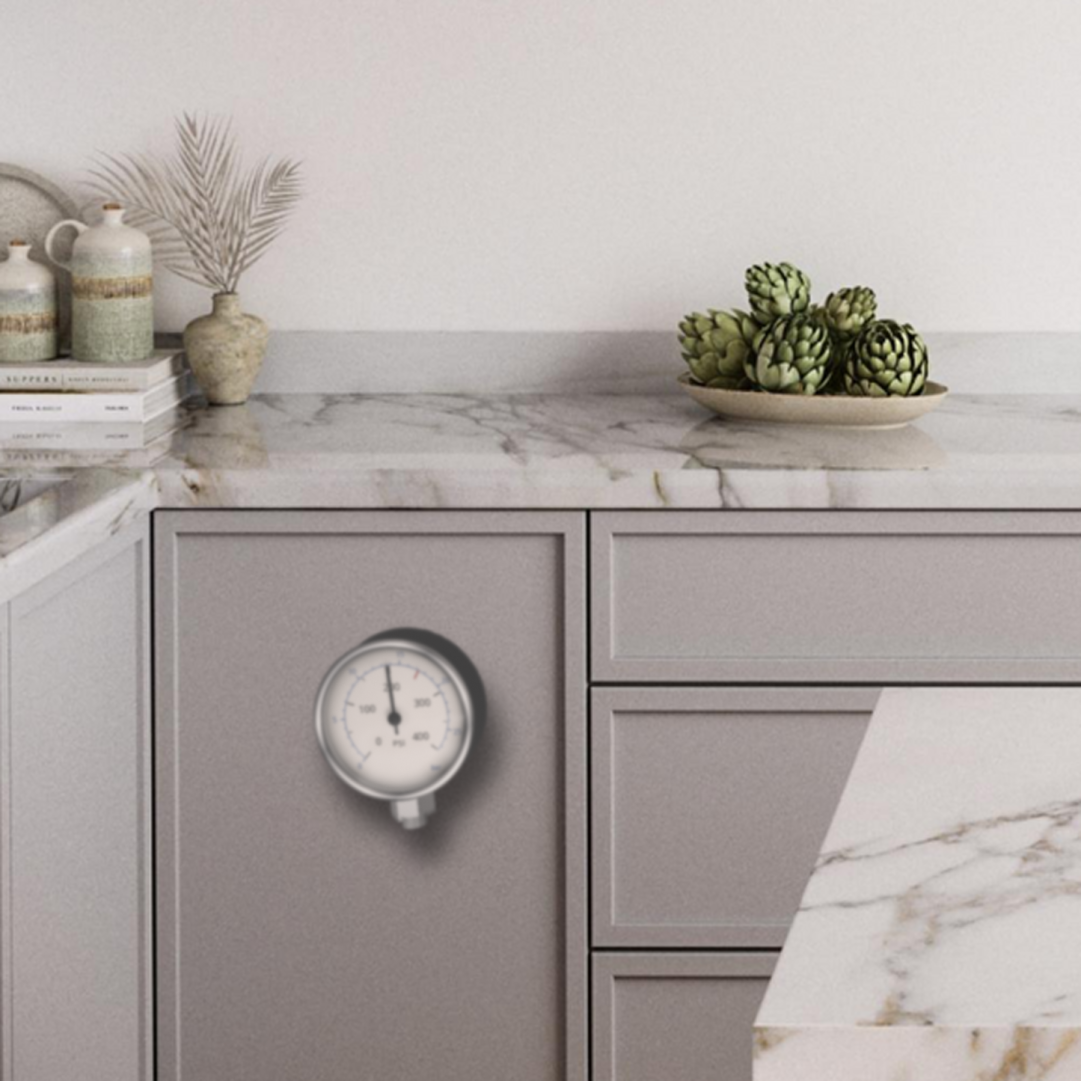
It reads psi 200
